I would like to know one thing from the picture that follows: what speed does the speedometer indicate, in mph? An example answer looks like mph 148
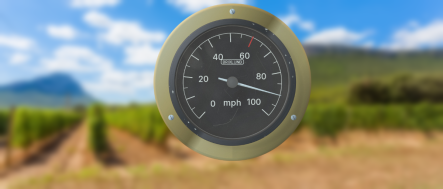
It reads mph 90
